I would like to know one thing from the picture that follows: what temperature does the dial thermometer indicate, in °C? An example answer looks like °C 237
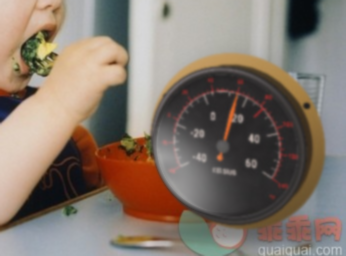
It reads °C 16
